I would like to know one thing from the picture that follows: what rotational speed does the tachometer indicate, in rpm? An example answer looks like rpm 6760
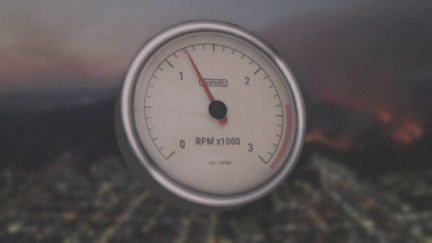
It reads rpm 1200
